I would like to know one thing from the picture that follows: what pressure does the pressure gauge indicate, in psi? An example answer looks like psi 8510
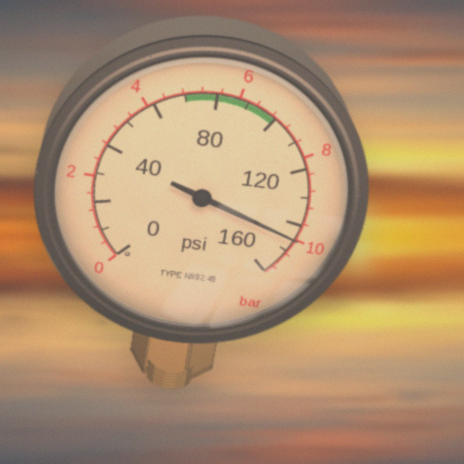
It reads psi 145
